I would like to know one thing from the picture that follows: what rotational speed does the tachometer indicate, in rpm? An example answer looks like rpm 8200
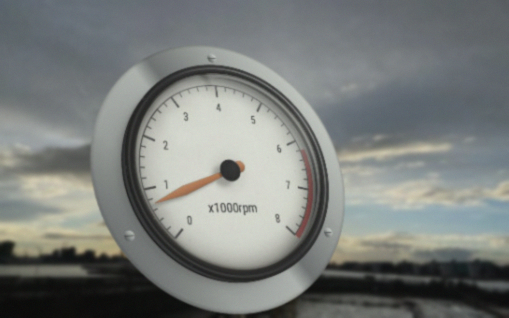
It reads rpm 700
